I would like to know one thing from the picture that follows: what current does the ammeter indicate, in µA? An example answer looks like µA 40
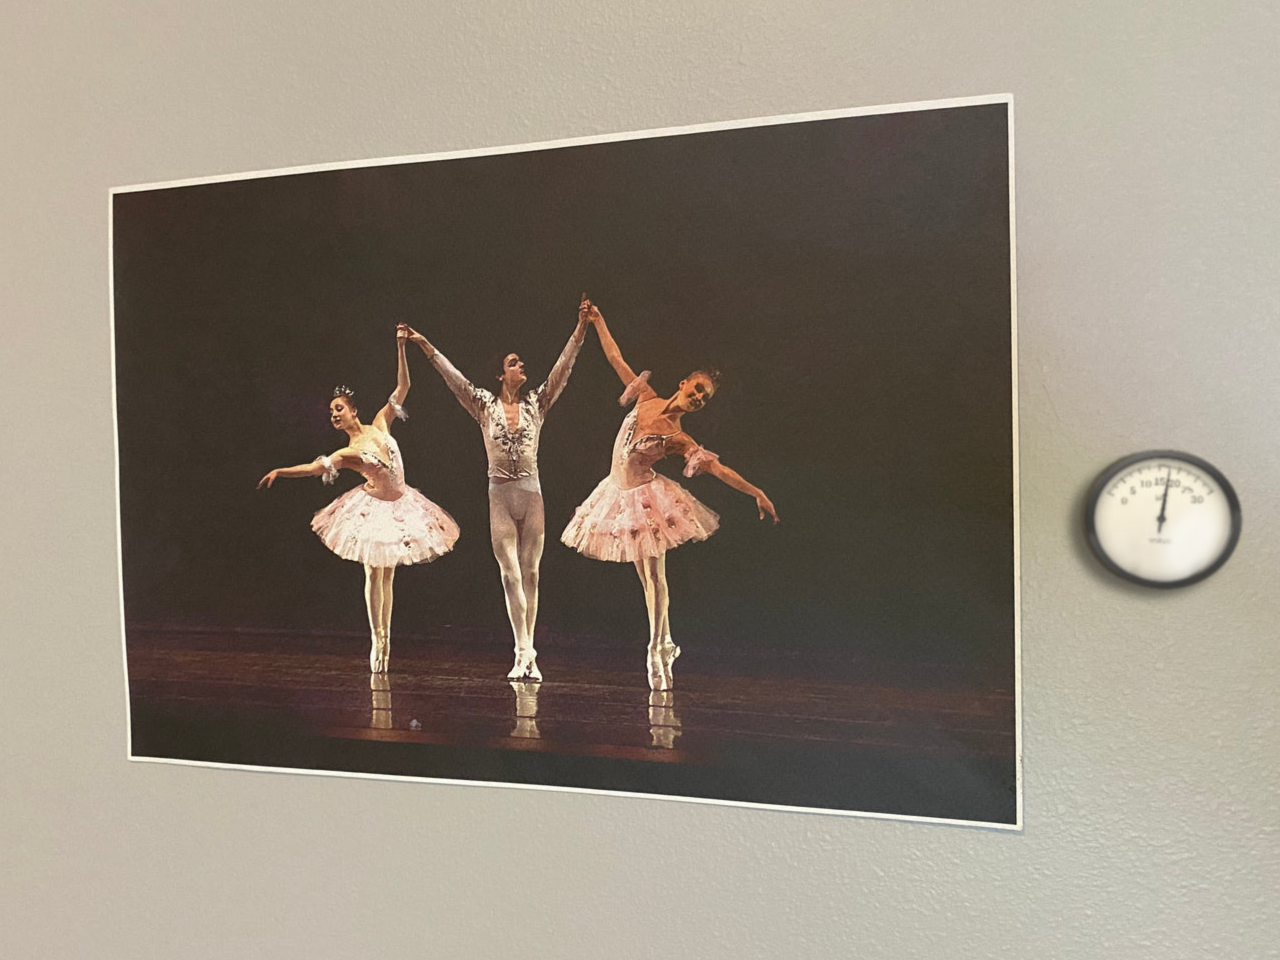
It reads µA 17.5
